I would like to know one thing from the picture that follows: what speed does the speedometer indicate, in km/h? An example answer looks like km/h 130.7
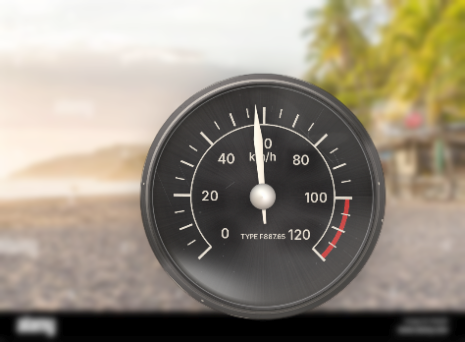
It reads km/h 57.5
